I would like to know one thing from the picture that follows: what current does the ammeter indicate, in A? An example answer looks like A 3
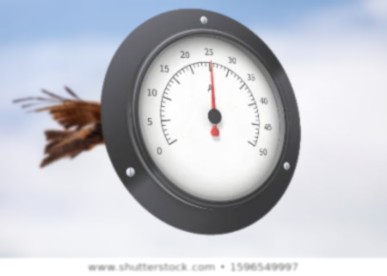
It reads A 25
